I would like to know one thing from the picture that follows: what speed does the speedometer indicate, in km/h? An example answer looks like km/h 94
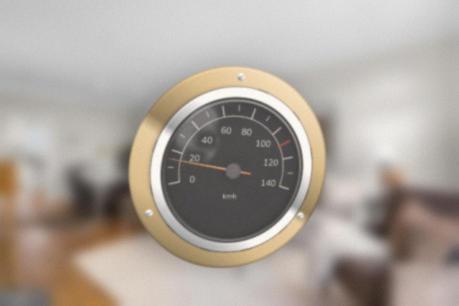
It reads km/h 15
